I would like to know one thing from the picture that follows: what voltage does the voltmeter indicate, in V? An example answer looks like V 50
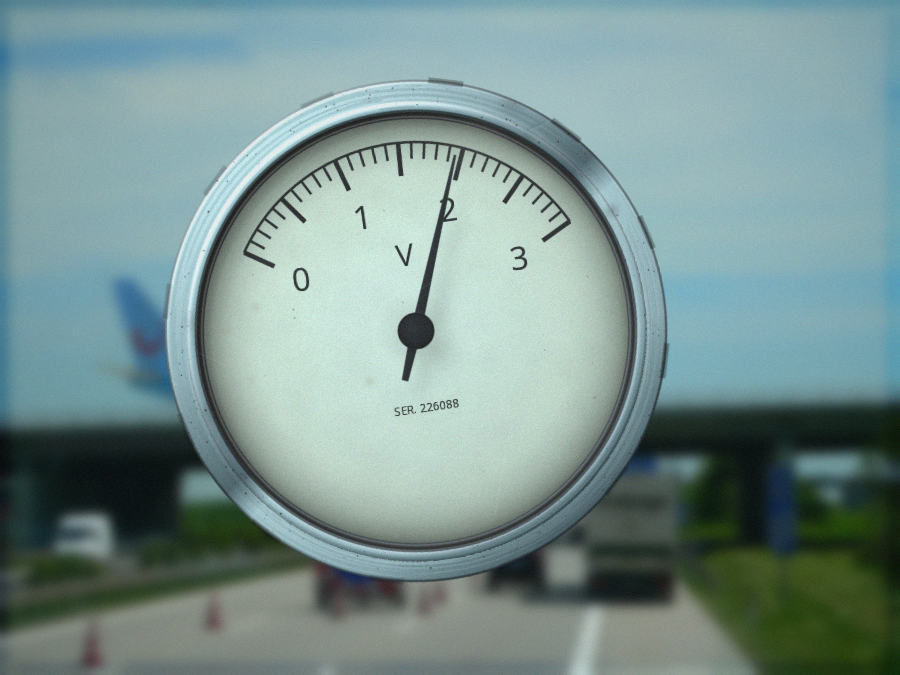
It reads V 1.95
